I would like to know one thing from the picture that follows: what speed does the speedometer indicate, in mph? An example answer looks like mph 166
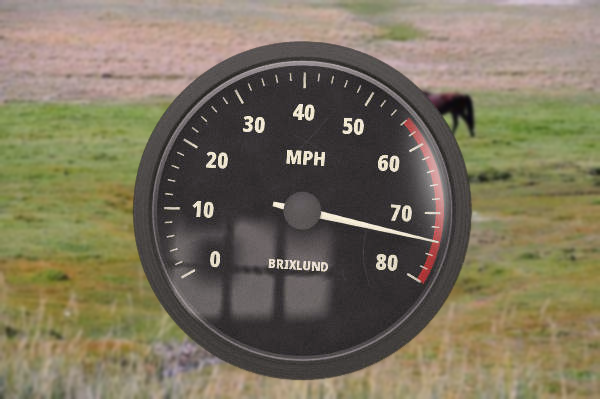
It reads mph 74
